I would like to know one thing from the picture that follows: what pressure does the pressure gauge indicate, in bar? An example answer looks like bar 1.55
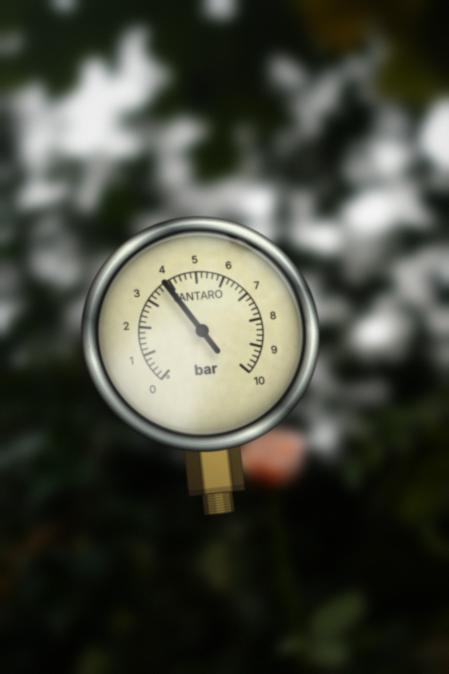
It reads bar 3.8
